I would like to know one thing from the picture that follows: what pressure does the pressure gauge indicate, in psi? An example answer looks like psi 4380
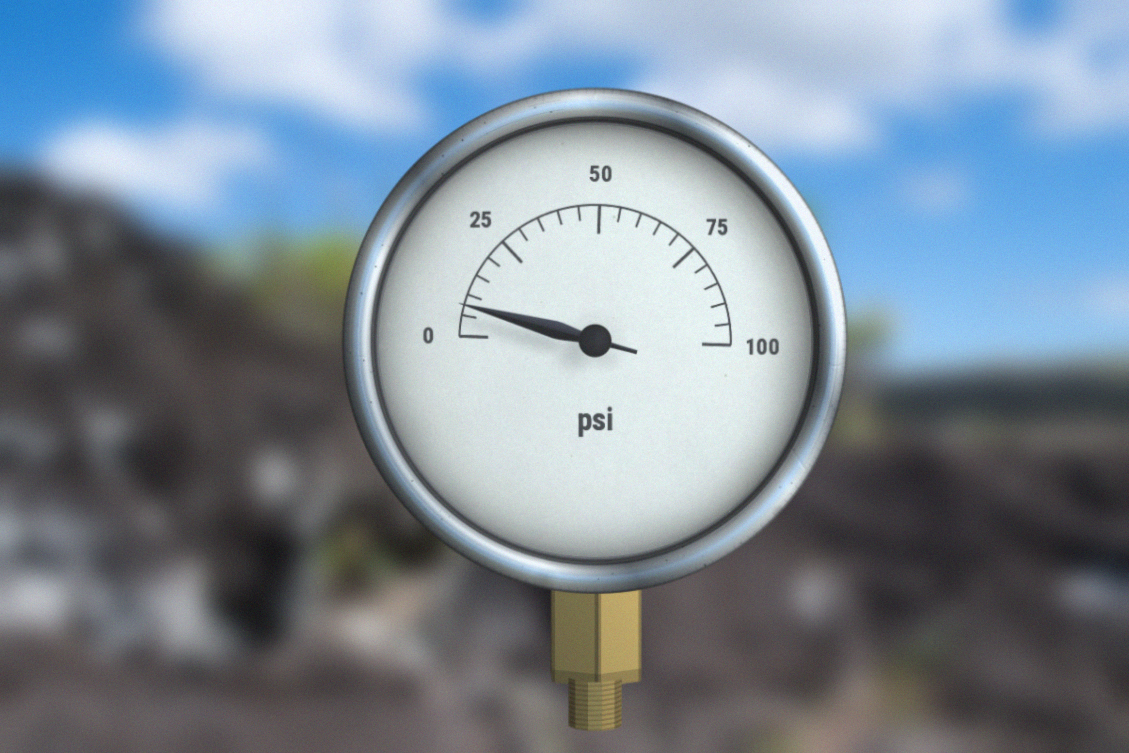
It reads psi 7.5
